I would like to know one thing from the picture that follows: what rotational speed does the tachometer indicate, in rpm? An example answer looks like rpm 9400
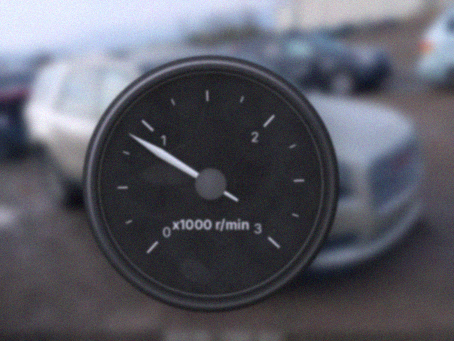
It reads rpm 875
